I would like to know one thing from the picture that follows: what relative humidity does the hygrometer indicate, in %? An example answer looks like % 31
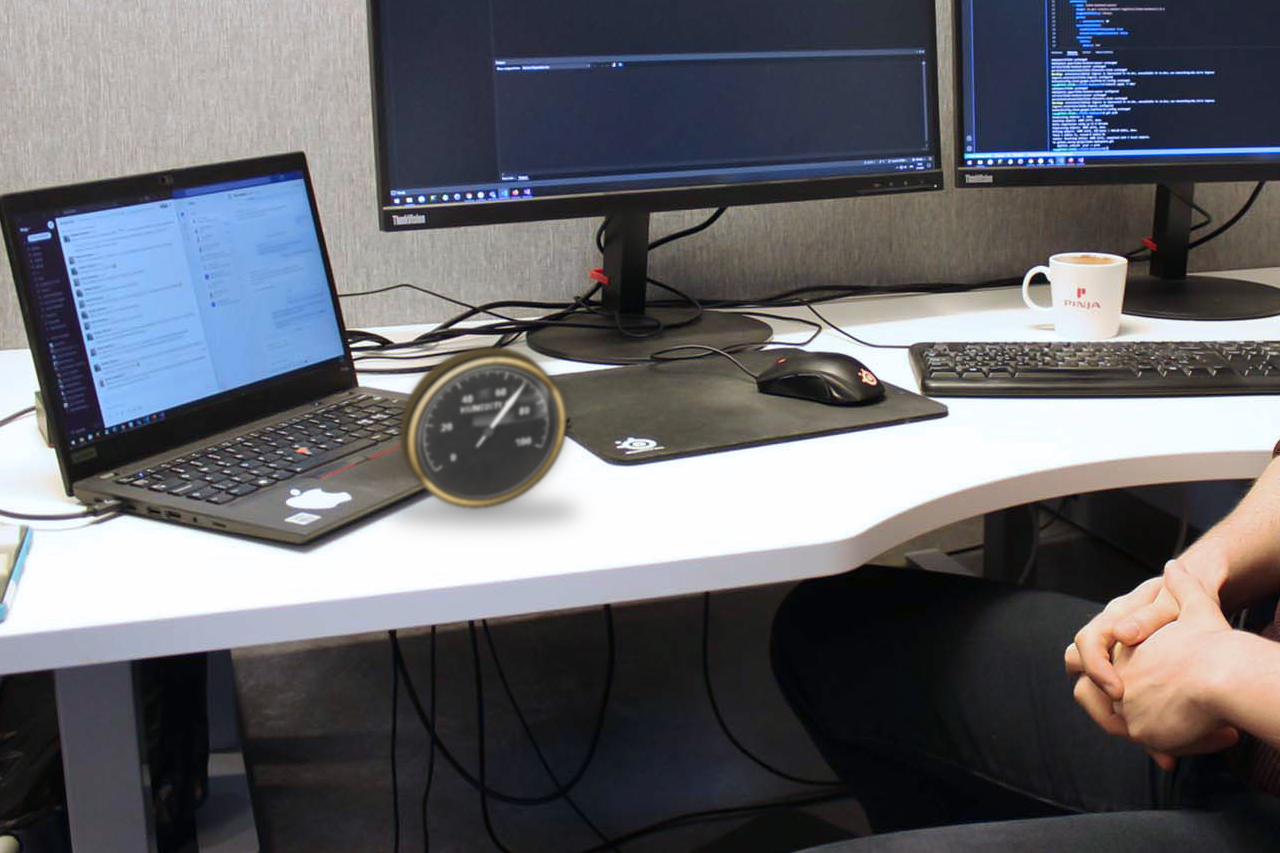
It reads % 68
